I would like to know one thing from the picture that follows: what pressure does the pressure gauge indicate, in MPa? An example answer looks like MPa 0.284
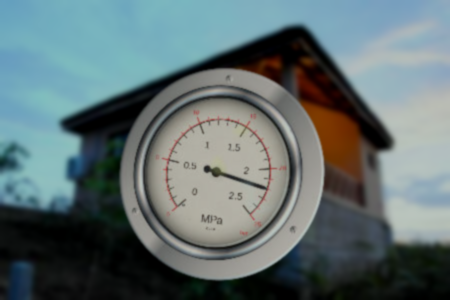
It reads MPa 2.2
